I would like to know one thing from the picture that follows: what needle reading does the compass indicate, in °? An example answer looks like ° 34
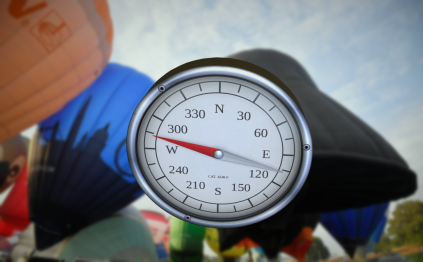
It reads ° 285
